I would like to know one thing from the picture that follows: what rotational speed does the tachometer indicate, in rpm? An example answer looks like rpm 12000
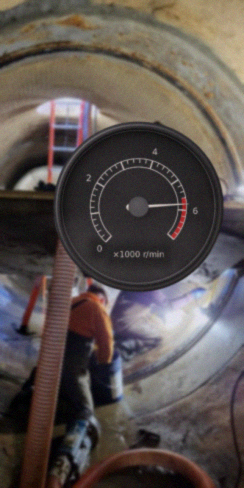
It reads rpm 5800
